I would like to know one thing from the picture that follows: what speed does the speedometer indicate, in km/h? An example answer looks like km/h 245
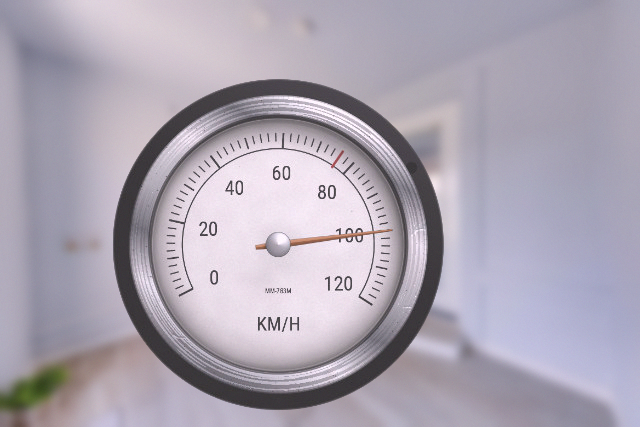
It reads km/h 100
